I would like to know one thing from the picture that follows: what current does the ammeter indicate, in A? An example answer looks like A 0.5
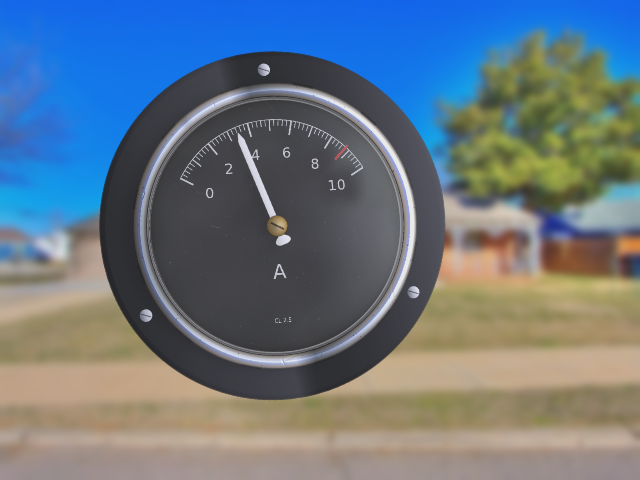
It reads A 3.4
